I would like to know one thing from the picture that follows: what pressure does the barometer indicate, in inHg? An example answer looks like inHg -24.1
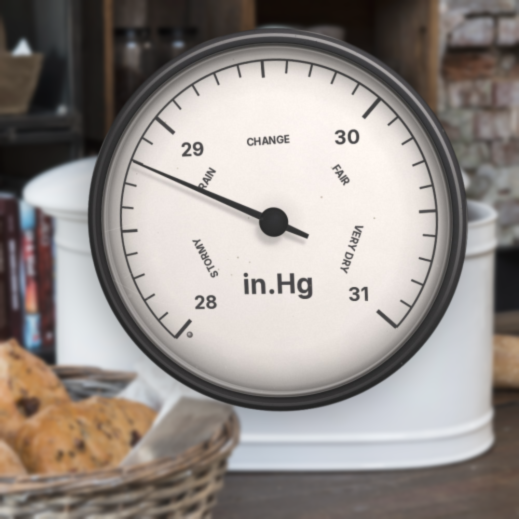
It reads inHg 28.8
